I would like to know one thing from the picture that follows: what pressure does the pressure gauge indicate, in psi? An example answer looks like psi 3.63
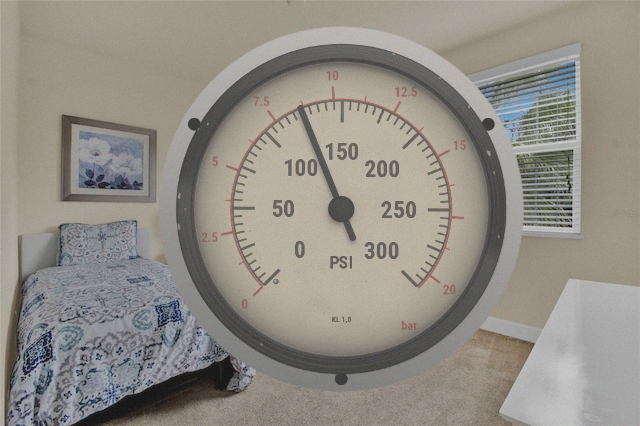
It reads psi 125
